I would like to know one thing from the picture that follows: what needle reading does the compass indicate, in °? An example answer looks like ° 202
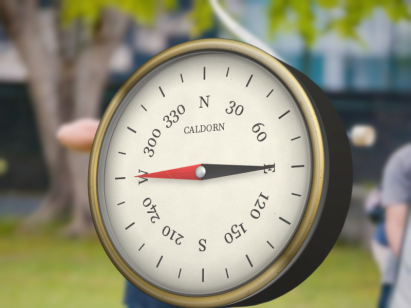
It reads ° 270
